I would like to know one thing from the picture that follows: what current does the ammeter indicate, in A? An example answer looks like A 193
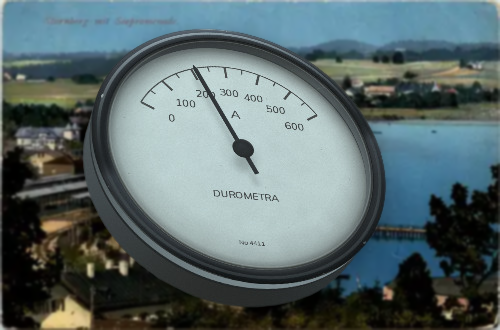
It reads A 200
